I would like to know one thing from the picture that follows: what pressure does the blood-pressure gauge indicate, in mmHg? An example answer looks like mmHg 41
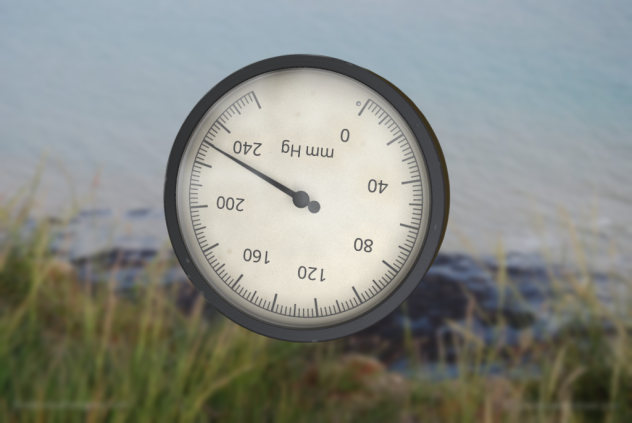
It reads mmHg 230
